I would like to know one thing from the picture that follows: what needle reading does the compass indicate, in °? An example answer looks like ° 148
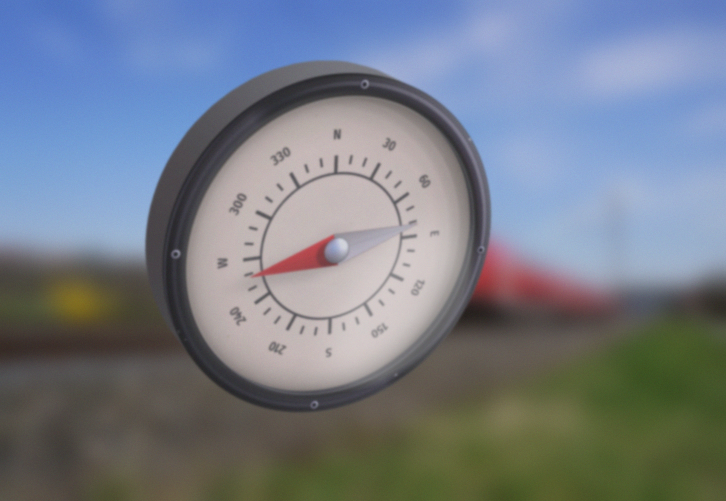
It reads ° 260
